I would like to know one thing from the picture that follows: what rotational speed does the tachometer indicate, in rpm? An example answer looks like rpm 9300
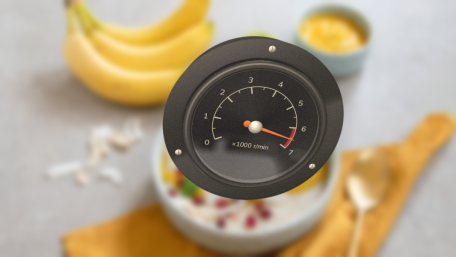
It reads rpm 6500
